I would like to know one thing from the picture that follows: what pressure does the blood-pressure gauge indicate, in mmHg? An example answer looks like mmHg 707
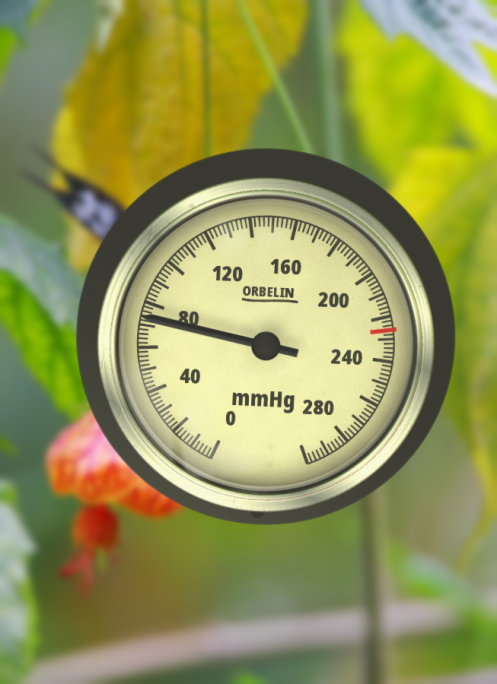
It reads mmHg 74
